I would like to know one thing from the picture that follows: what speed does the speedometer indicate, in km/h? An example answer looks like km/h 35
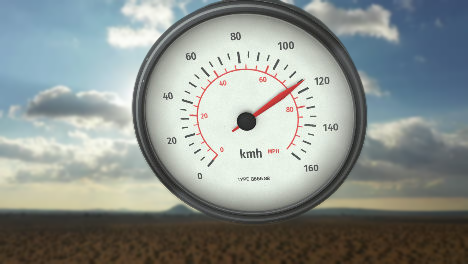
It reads km/h 115
